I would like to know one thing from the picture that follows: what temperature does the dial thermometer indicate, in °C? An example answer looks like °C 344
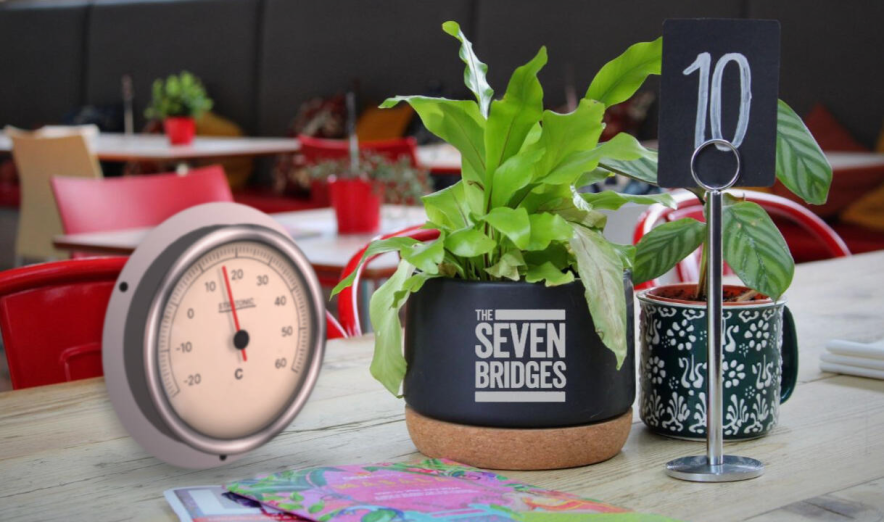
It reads °C 15
